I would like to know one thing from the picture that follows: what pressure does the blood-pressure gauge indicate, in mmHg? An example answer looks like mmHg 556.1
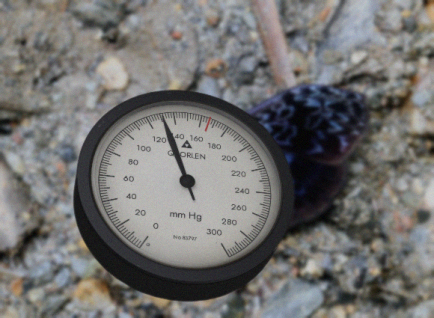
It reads mmHg 130
